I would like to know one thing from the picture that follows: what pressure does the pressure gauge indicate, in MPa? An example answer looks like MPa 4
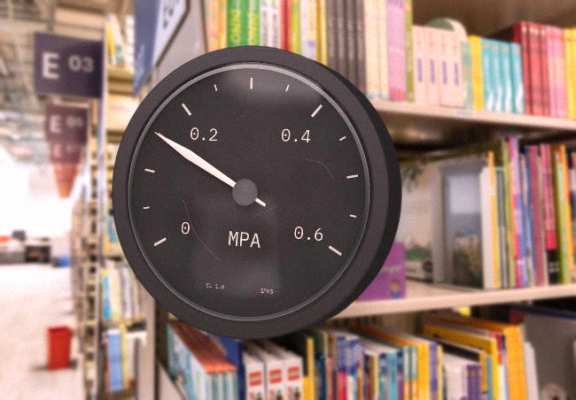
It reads MPa 0.15
